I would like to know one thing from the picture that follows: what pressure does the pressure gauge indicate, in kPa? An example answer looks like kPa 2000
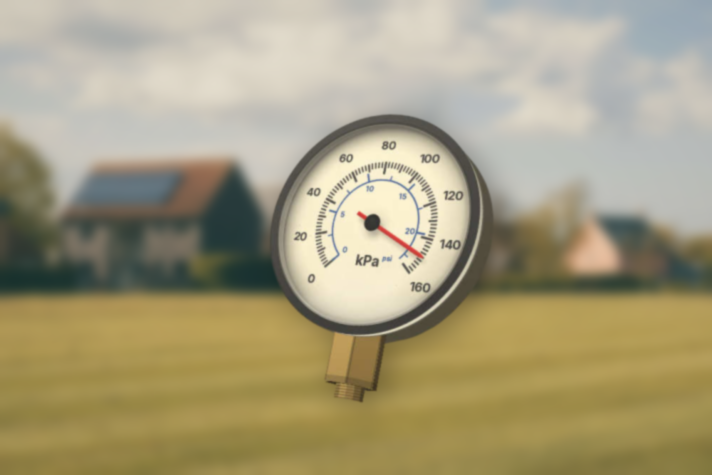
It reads kPa 150
